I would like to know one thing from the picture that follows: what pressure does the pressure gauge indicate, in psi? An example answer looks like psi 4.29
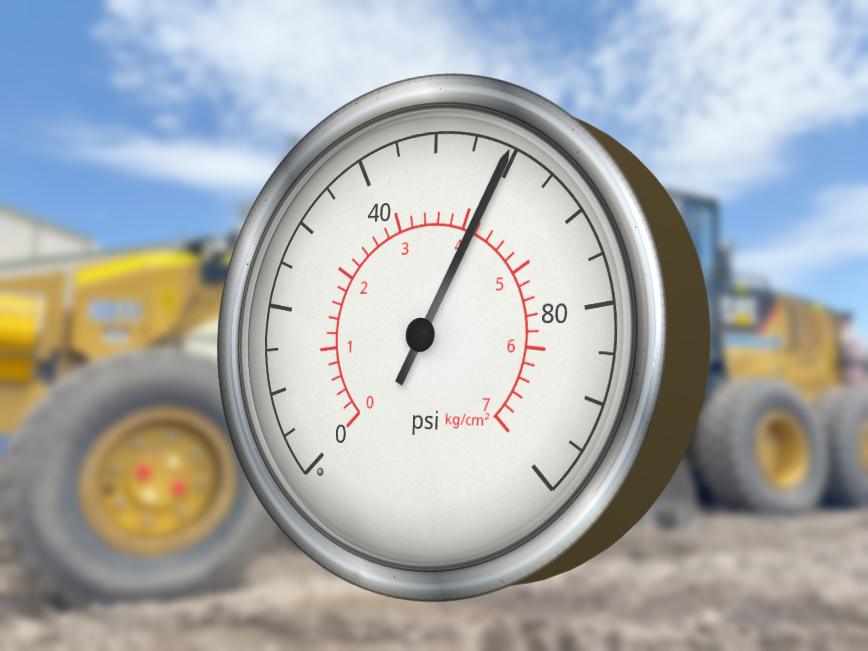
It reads psi 60
